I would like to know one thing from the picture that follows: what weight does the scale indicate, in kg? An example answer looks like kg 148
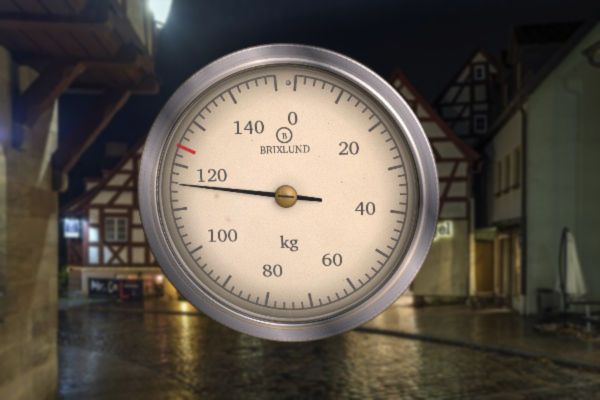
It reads kg 116
